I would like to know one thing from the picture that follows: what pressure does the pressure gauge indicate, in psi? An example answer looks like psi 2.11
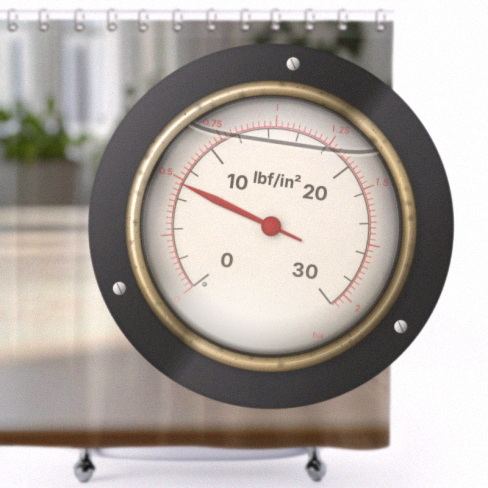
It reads psi 7
